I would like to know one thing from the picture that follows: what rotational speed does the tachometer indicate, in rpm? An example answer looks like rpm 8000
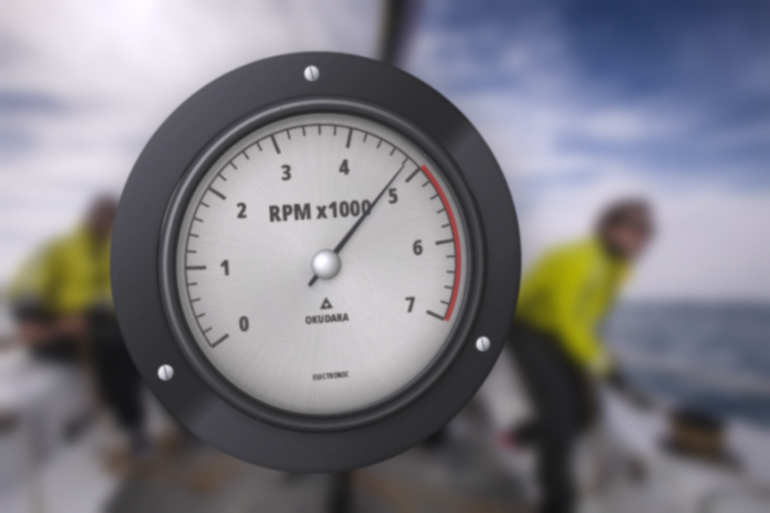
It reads rpm 4800
